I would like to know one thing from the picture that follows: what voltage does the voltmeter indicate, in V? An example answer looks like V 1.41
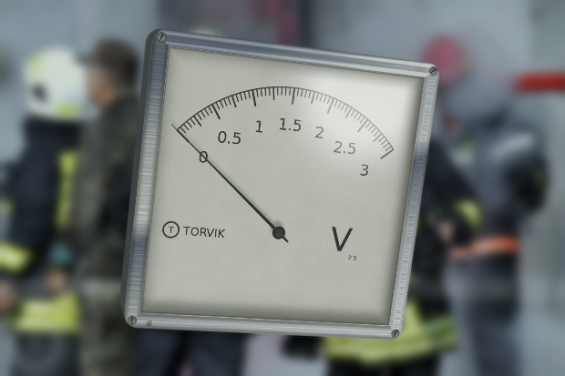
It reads V 0
